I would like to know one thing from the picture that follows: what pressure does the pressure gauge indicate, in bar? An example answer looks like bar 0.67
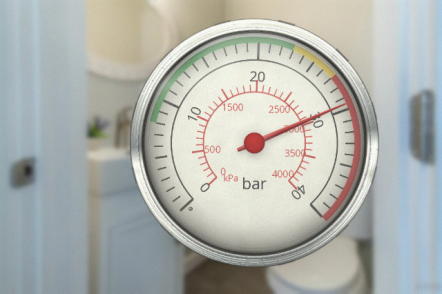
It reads bar 29.5
